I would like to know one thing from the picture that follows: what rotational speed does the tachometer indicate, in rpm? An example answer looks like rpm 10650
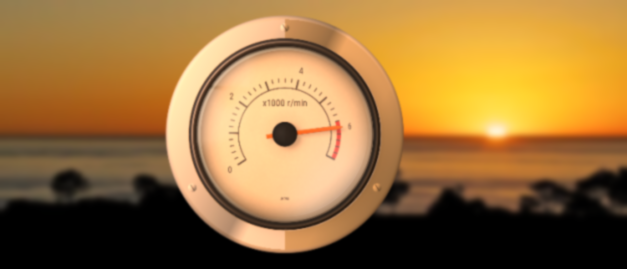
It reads rpm 6000
